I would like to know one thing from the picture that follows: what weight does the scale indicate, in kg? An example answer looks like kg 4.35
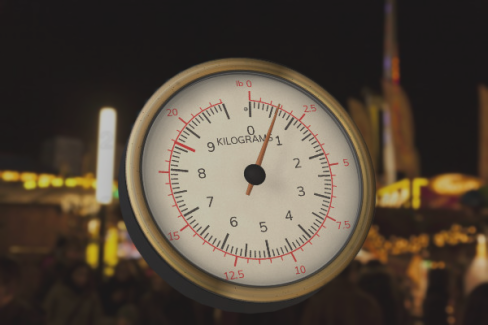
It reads kg 0.6
